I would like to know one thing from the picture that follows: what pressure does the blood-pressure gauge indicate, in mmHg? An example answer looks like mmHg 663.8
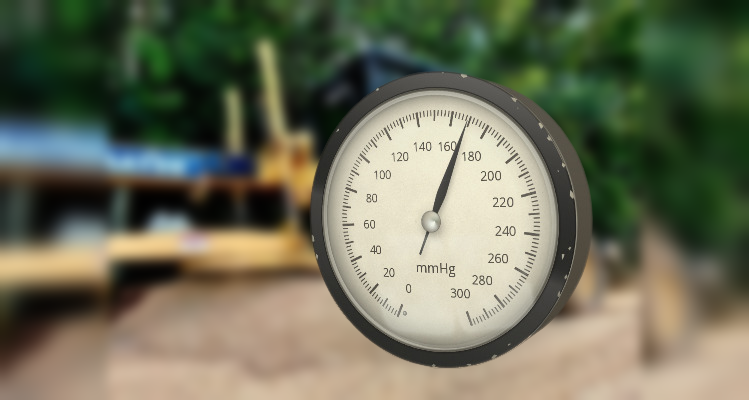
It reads mmHg 170
